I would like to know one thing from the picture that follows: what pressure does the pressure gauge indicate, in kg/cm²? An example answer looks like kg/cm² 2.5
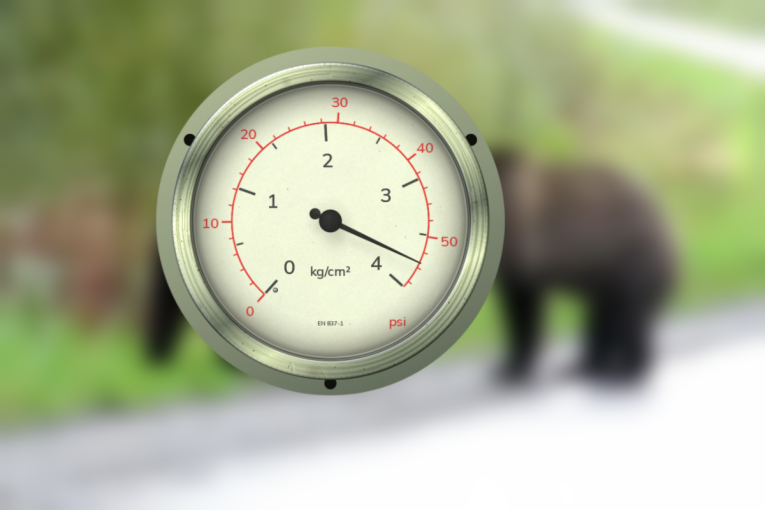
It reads kg/cm² 3.75
